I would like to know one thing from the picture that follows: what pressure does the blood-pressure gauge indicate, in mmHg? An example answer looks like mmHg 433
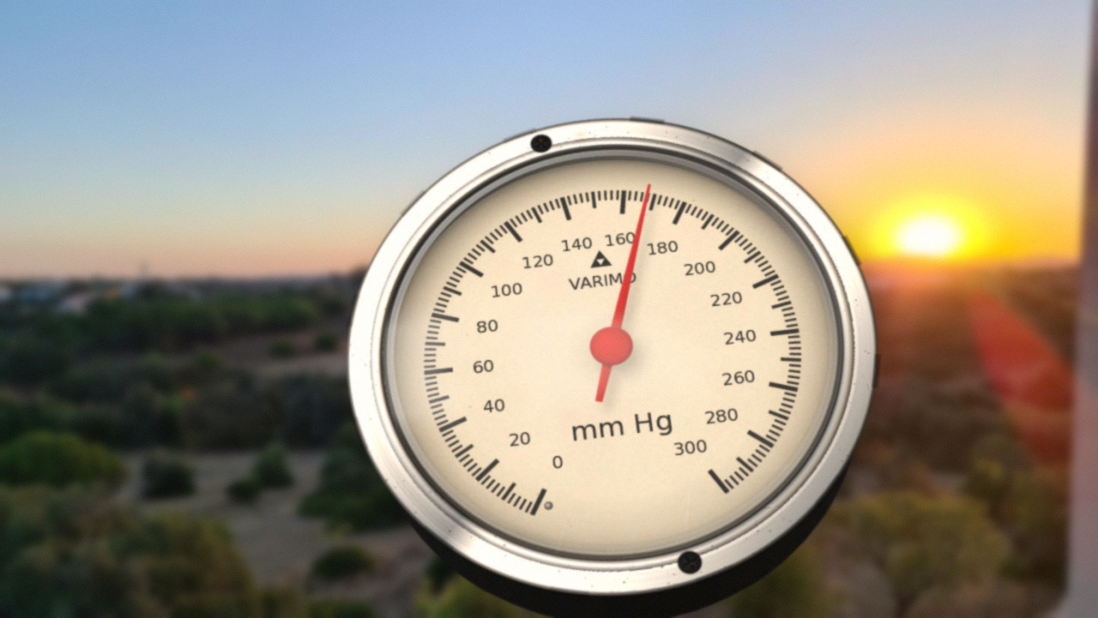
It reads mmHg 168
